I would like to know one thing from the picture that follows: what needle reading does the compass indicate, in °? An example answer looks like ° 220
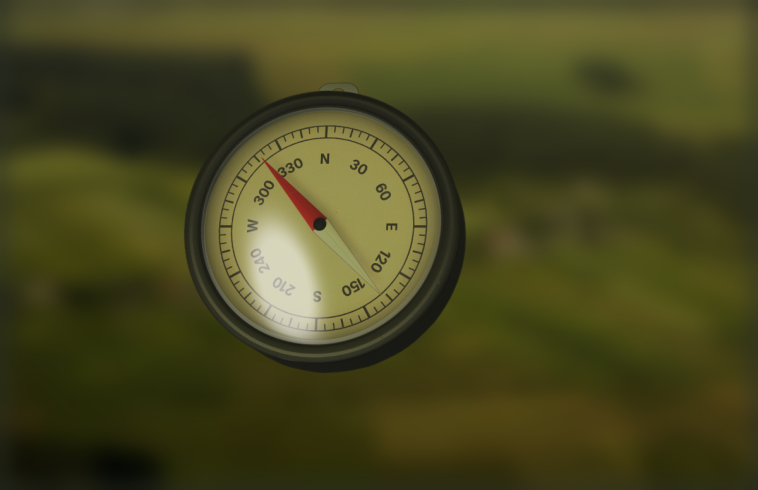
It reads ° 317.5
